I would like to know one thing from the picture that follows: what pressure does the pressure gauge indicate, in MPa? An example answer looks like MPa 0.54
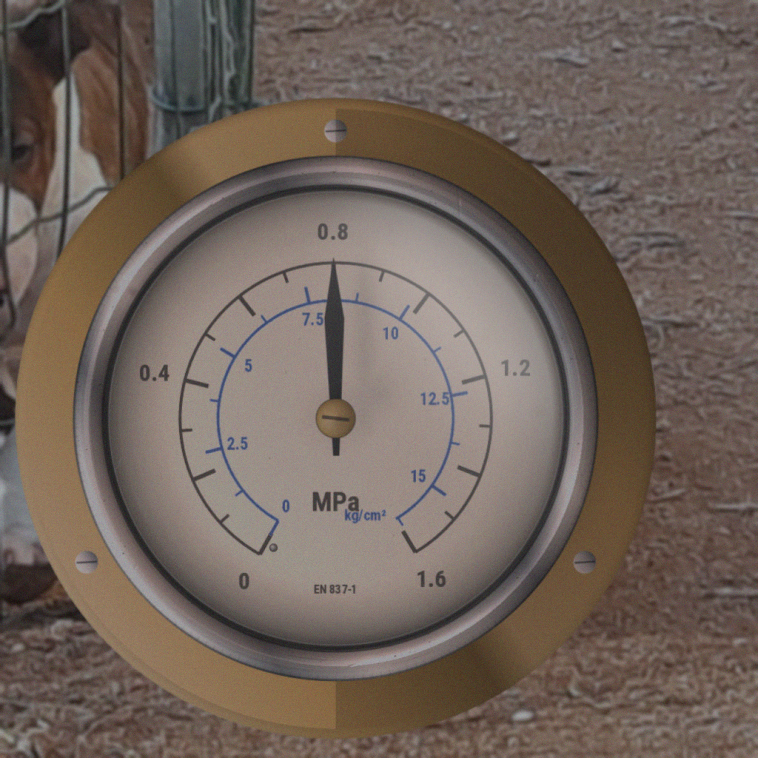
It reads MPa 0.8
